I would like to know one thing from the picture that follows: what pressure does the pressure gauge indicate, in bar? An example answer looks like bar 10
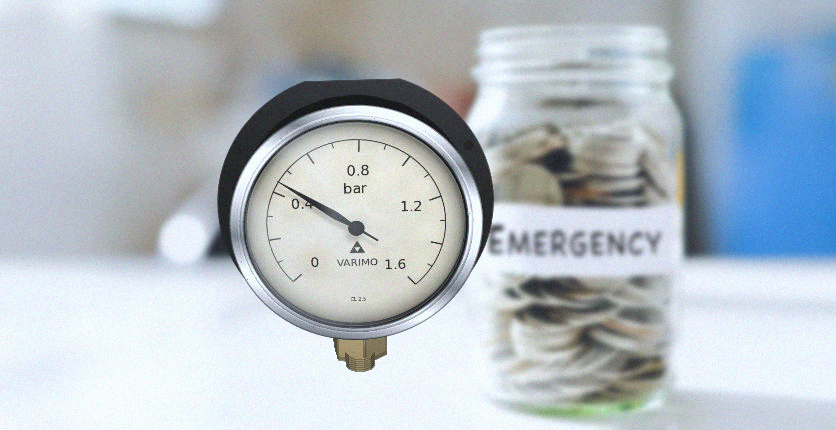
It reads bar 0.45
